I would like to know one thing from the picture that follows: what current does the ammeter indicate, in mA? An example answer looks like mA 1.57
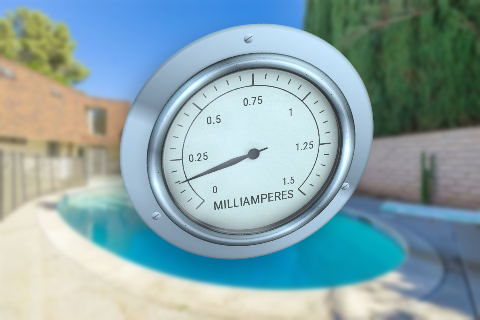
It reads mA 0.15
